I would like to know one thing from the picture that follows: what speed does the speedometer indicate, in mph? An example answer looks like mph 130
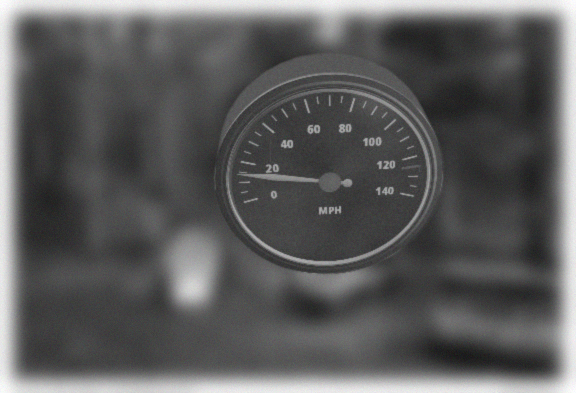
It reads mph 15
